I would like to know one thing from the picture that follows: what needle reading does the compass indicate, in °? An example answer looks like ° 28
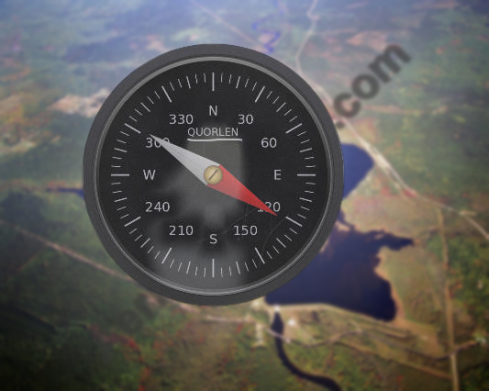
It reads ° 122.5
